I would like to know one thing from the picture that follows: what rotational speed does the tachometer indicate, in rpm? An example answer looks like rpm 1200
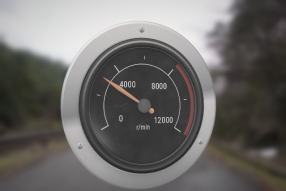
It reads rpm 3000
